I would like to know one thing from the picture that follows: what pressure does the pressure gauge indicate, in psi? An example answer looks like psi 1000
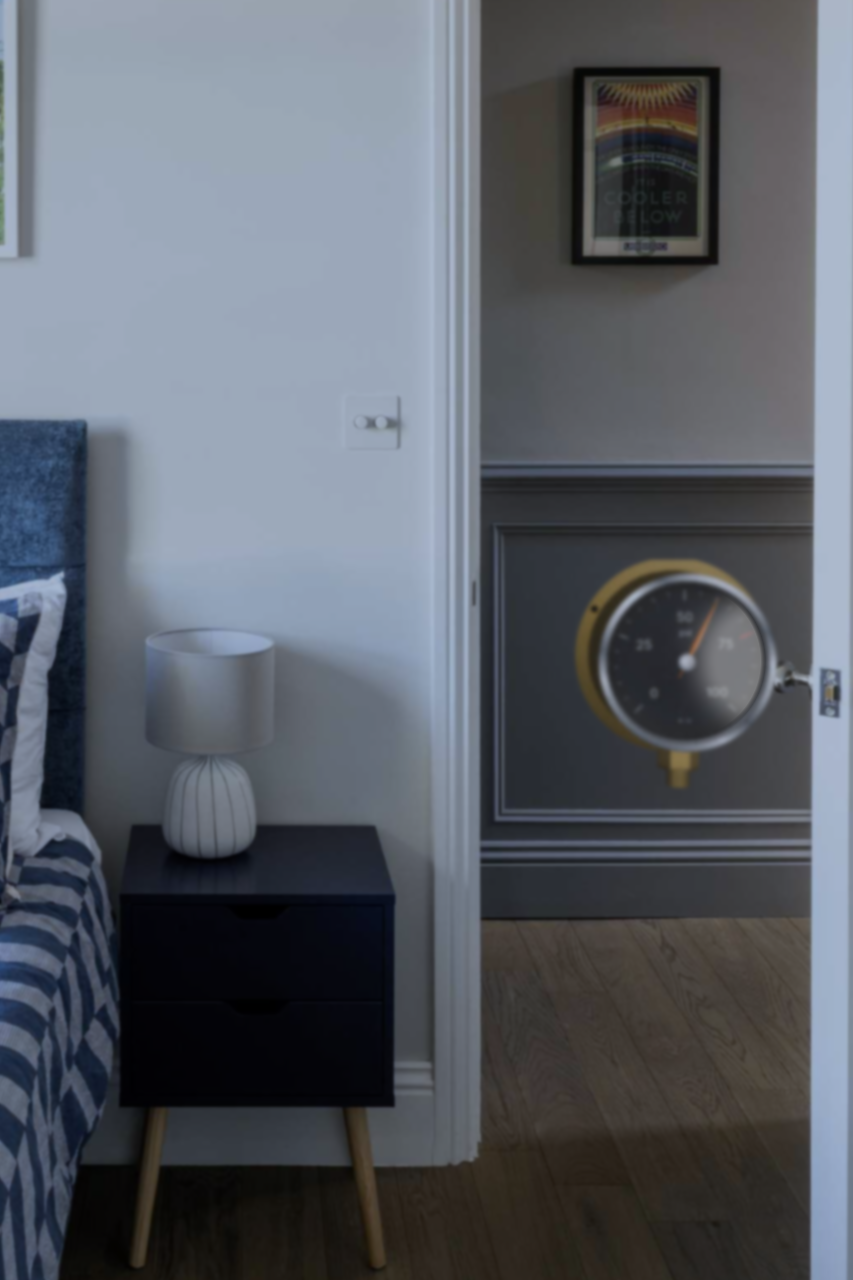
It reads psi 60
